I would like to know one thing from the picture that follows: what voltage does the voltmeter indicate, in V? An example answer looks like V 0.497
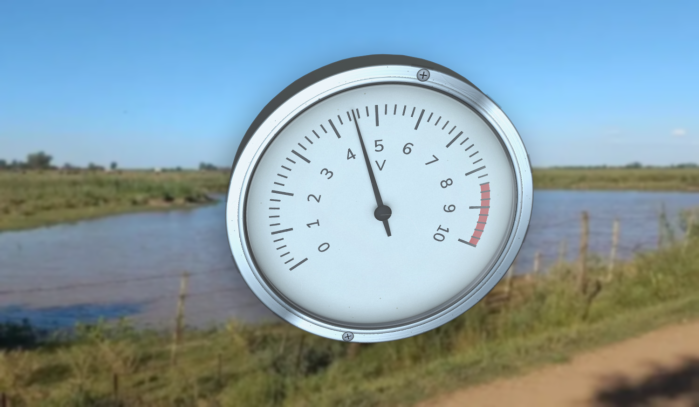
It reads V 4.5
